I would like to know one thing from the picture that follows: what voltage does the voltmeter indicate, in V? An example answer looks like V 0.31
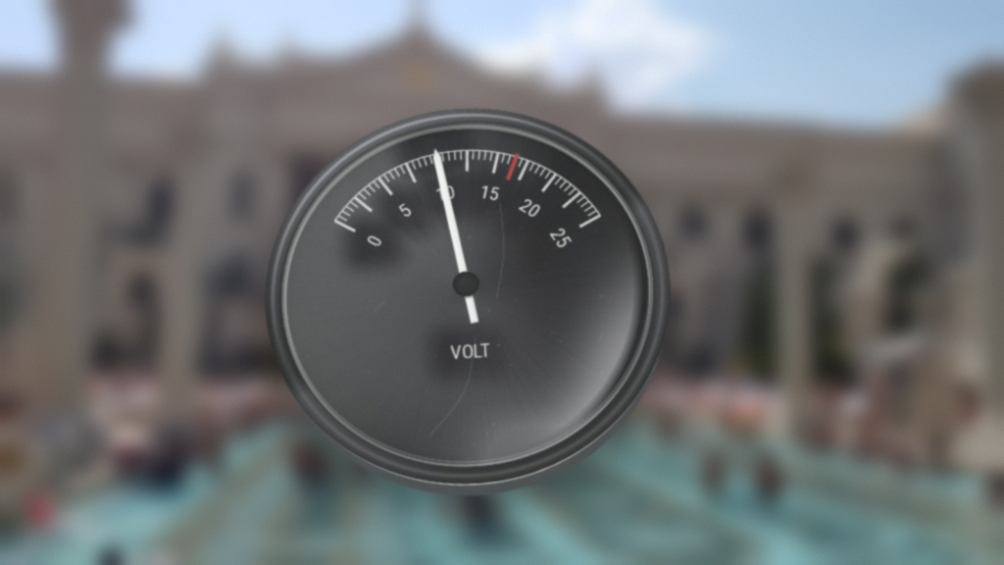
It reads V 10
